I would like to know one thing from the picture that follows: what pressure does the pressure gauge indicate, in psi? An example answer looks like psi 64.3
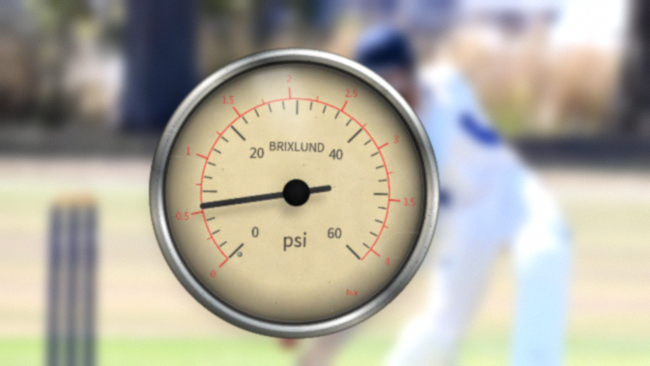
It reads psi 8
